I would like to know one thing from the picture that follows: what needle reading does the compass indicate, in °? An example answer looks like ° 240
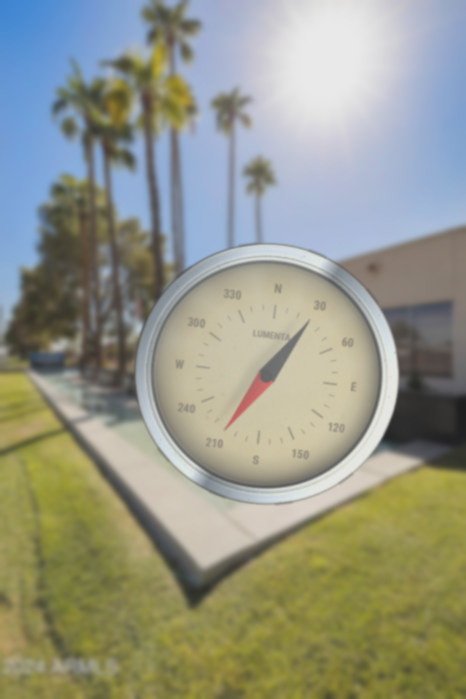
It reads ° 210
